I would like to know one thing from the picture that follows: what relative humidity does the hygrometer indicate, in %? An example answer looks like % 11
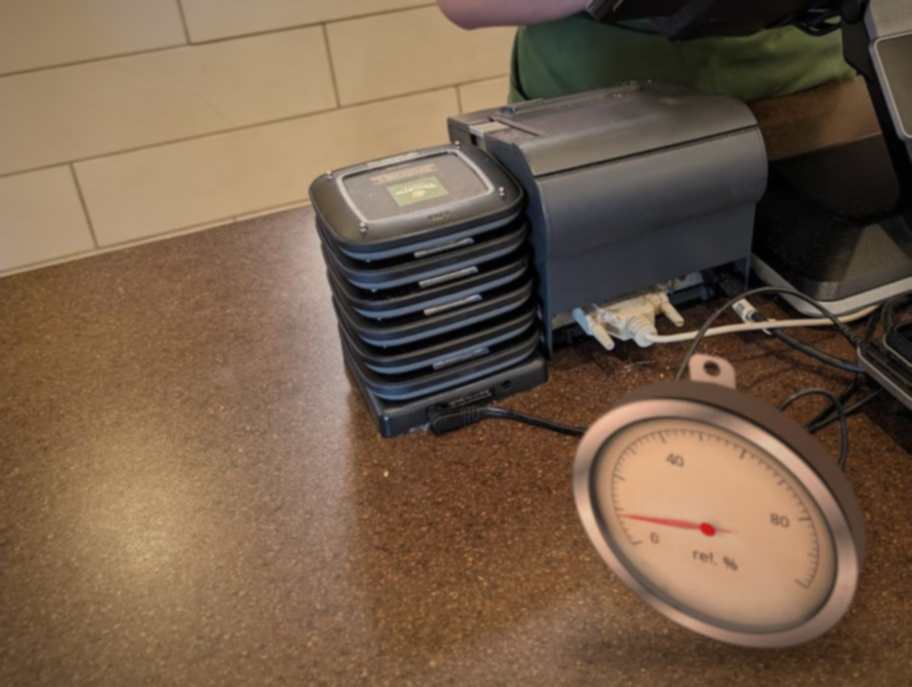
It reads % 10
